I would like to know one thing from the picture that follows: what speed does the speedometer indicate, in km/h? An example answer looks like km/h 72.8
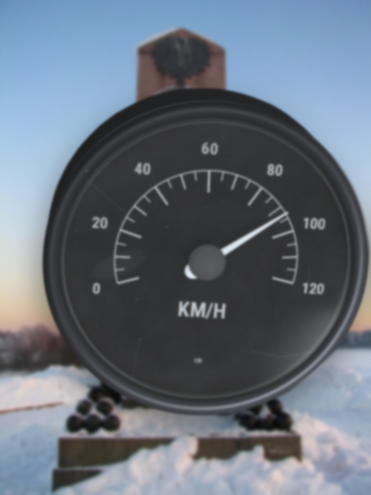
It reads km/h 92.5
